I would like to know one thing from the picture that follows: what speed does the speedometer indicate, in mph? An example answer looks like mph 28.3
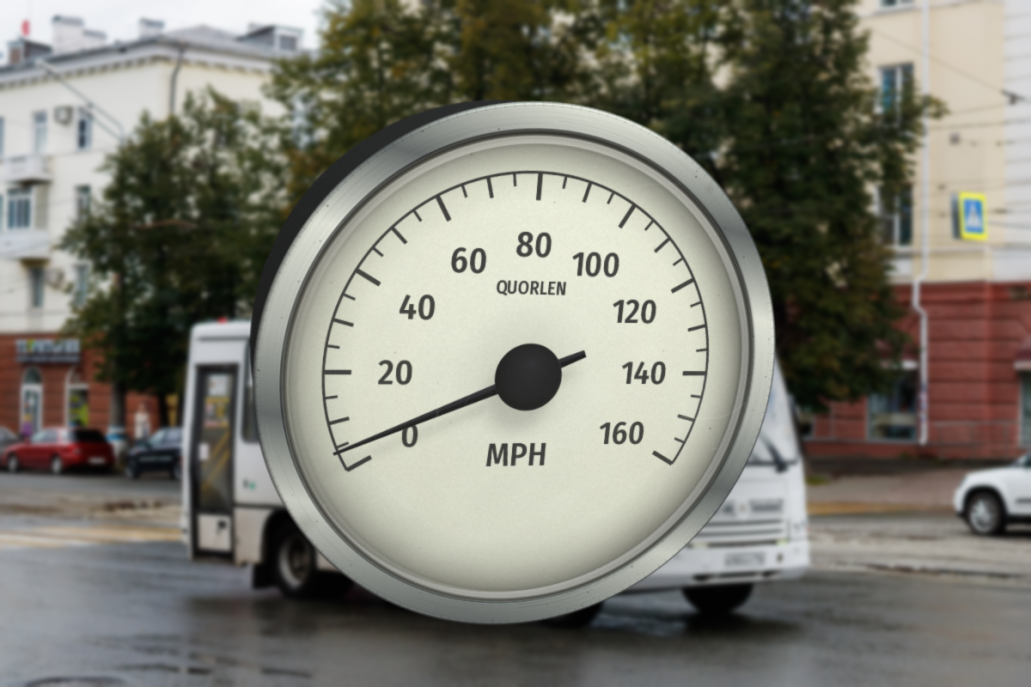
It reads mph 5
